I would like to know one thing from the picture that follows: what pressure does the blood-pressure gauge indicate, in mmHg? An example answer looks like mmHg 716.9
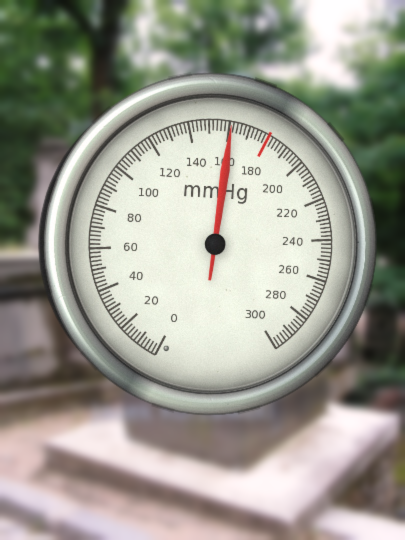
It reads mmHg 160
